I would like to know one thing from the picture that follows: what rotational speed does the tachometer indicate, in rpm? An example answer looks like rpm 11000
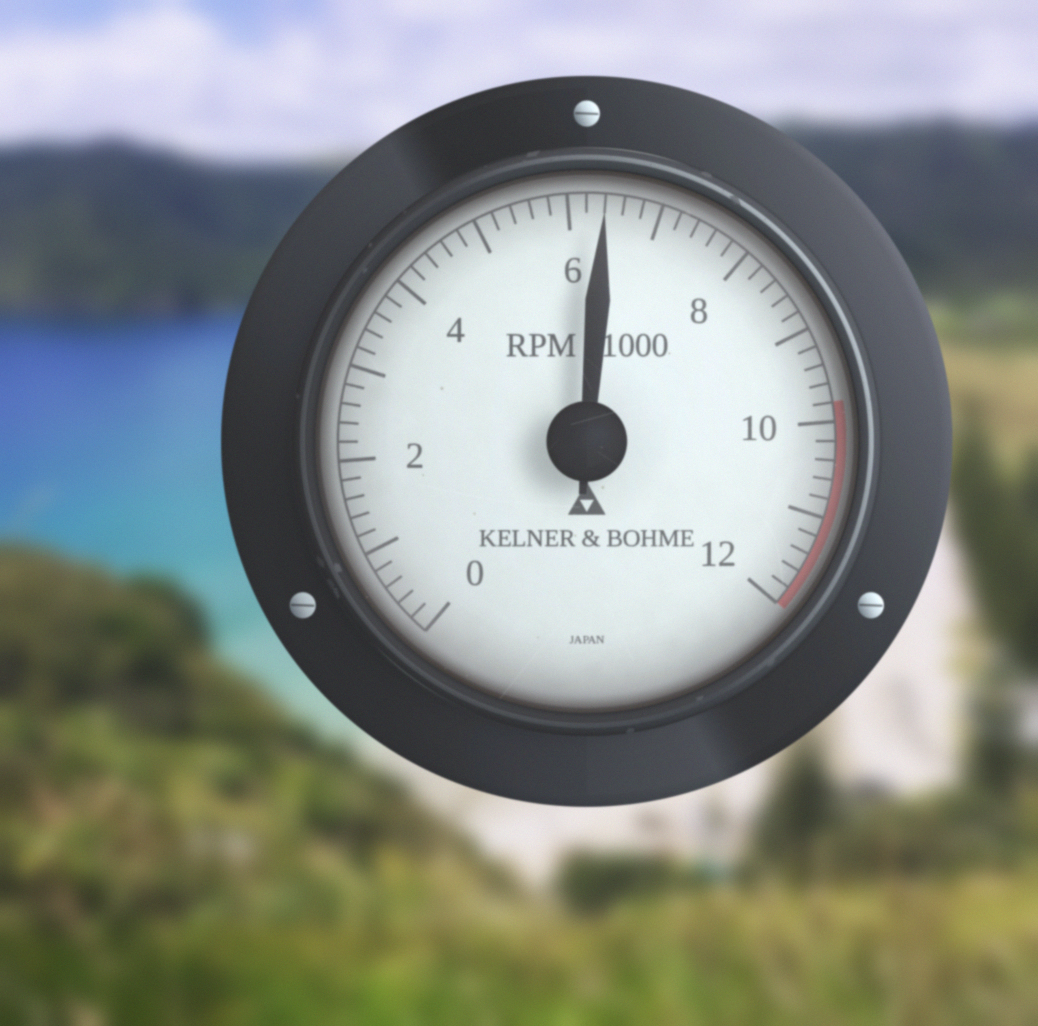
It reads rpm 6400
